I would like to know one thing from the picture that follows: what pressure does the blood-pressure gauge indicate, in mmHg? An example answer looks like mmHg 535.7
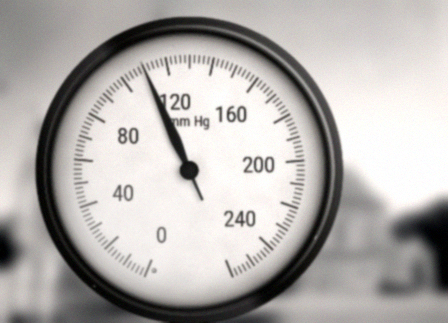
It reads mmHg 110
